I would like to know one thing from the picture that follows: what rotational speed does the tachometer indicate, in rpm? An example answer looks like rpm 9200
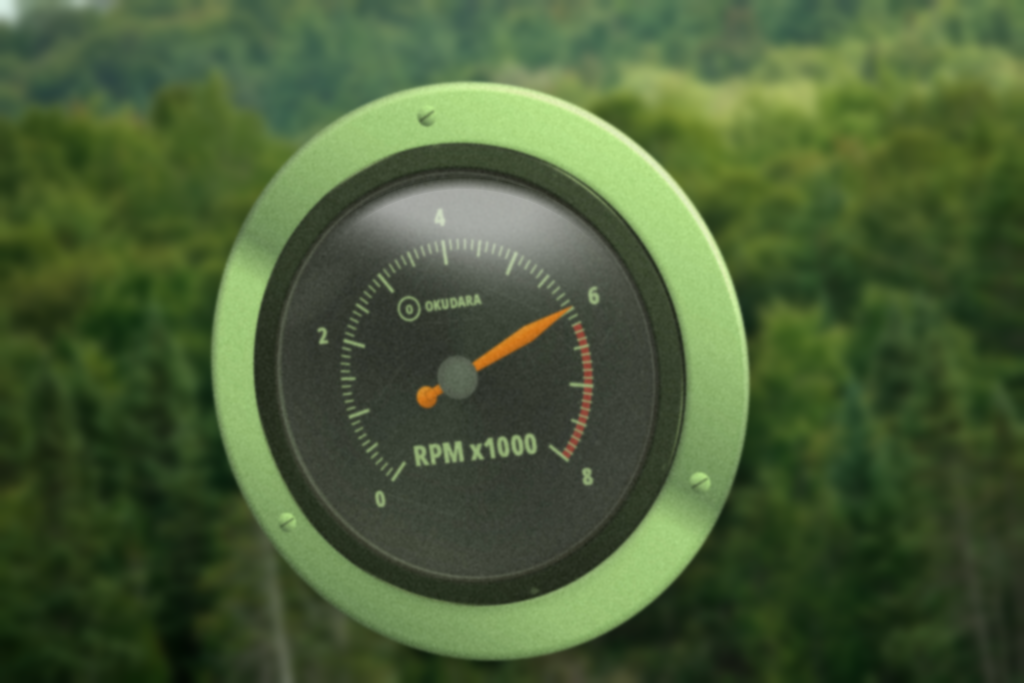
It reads rpm 6000
